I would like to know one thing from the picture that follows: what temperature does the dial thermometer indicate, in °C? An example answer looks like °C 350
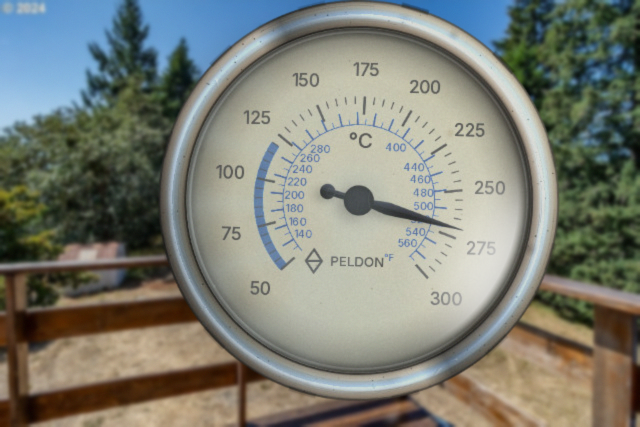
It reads °C 270
